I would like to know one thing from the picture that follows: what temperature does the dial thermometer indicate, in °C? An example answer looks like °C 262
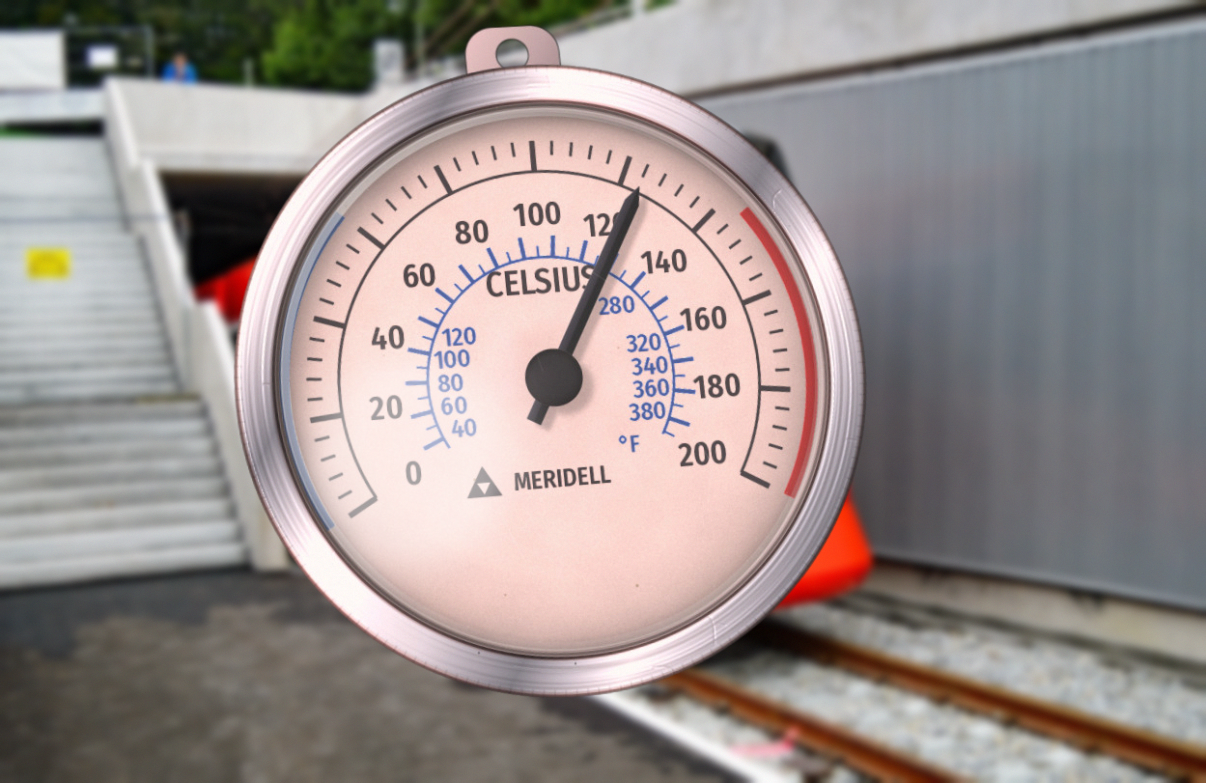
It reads °C 124
